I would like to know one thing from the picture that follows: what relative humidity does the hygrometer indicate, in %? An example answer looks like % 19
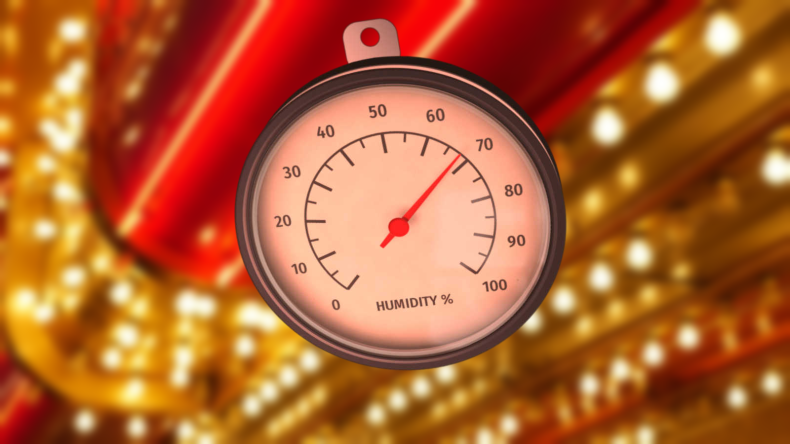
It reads % 67.5
